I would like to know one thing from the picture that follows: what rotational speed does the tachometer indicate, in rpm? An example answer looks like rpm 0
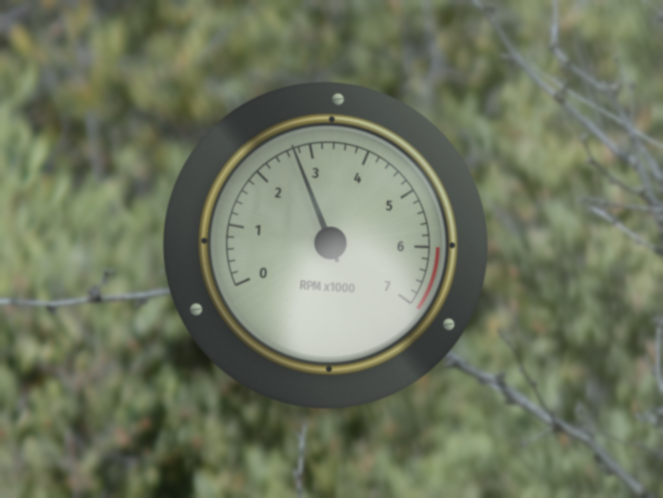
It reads rpm 2700
